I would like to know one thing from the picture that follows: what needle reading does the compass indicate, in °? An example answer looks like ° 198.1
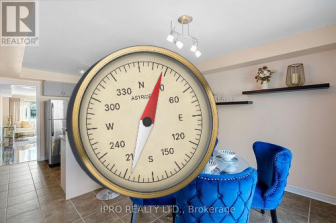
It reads ° 25
